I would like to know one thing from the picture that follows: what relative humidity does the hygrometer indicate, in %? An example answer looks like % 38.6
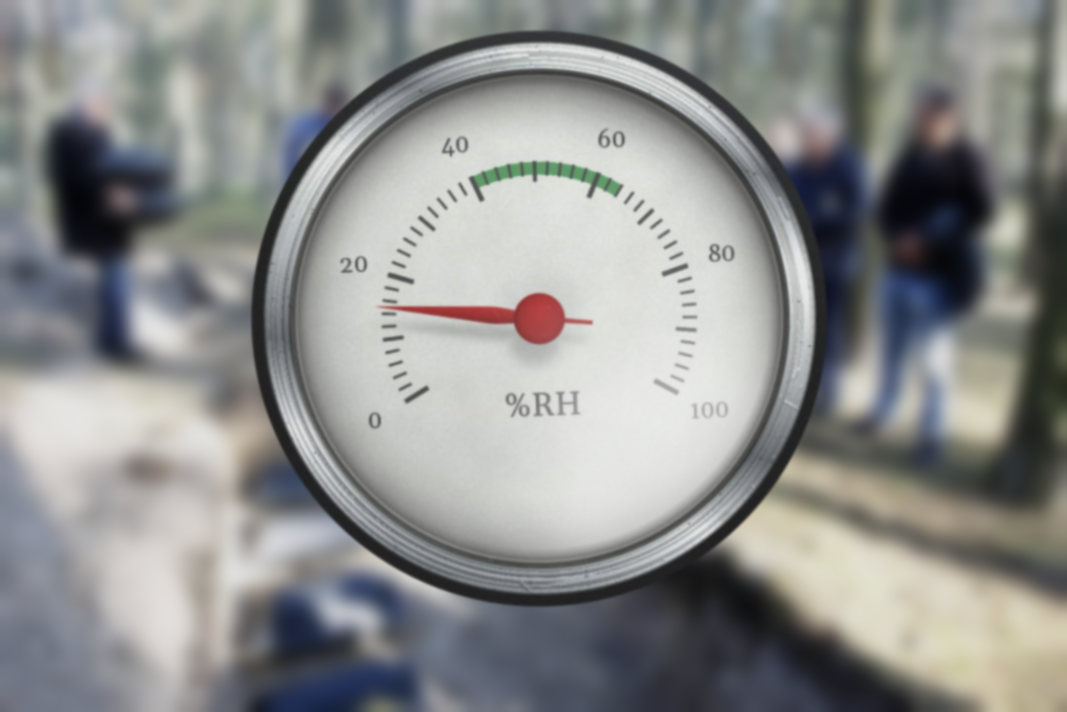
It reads % 15
